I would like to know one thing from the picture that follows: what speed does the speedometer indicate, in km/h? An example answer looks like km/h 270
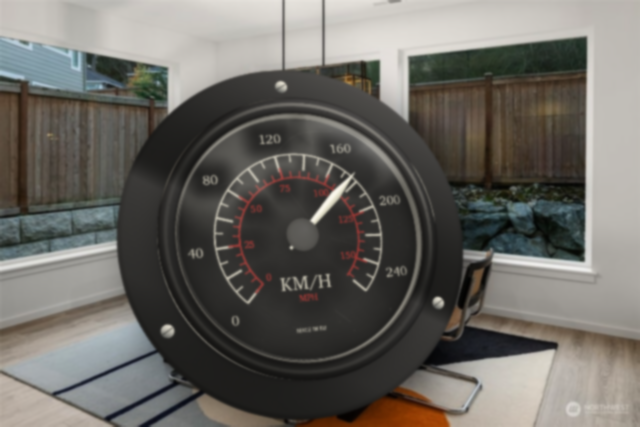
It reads km/h 175
